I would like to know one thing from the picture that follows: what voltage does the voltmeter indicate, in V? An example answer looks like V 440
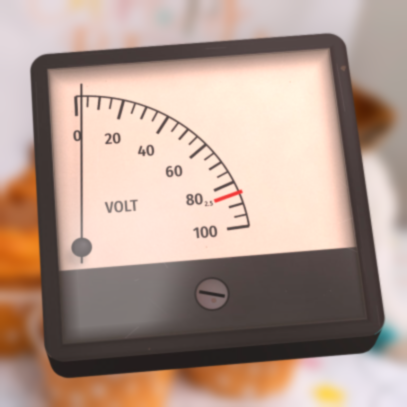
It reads V 2.5
